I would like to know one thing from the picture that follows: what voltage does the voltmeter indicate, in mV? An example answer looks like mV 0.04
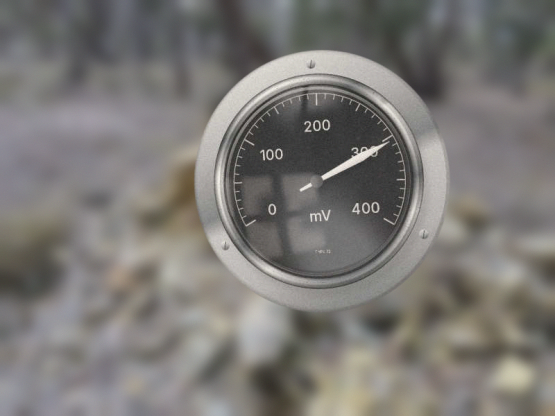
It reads mV 305
